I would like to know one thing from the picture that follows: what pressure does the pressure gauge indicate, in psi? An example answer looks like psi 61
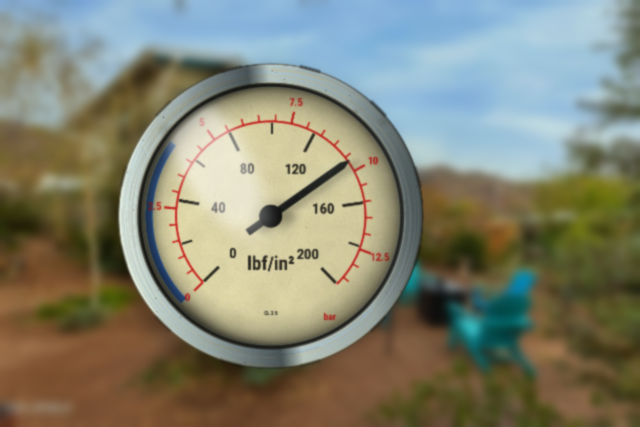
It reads psi 140
